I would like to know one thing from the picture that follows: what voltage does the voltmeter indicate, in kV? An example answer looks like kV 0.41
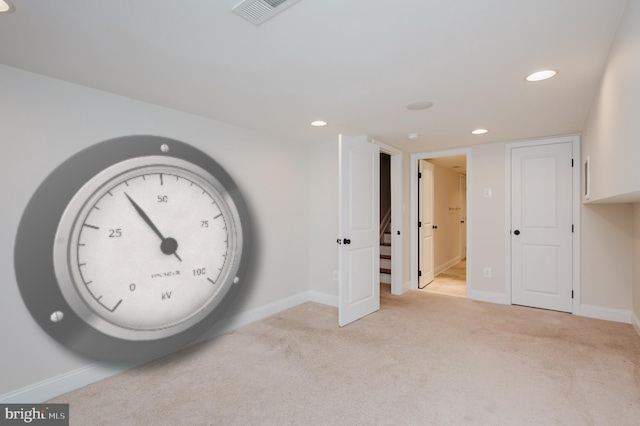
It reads kV 37.5
